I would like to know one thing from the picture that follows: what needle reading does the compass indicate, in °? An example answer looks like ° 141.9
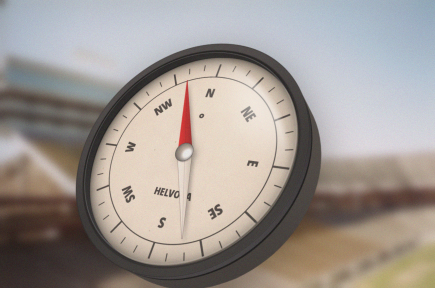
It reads ° 340
